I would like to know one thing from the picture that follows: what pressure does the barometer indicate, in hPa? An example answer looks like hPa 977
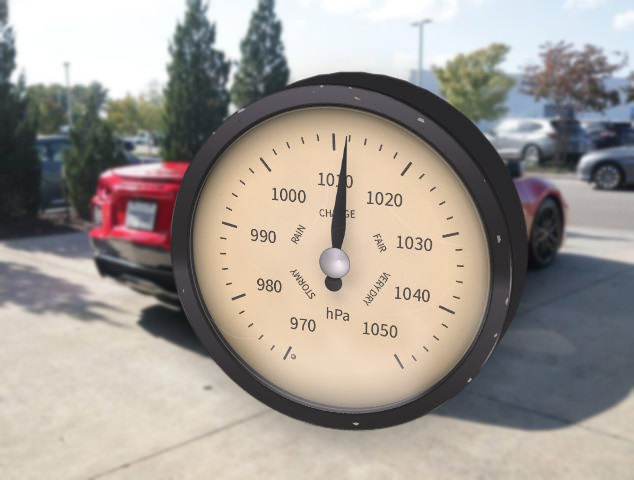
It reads hPa 1012
